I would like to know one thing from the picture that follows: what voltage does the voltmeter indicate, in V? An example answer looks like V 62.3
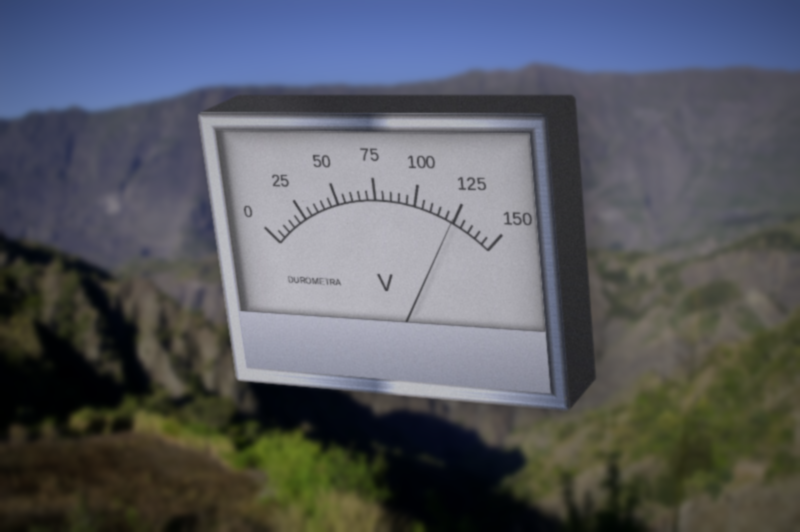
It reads V 125
